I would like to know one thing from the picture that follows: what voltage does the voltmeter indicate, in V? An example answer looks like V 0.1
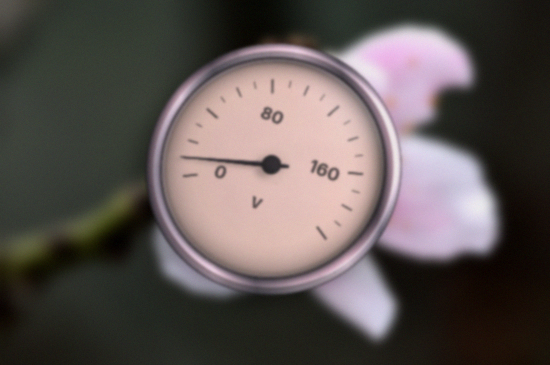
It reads V 10
